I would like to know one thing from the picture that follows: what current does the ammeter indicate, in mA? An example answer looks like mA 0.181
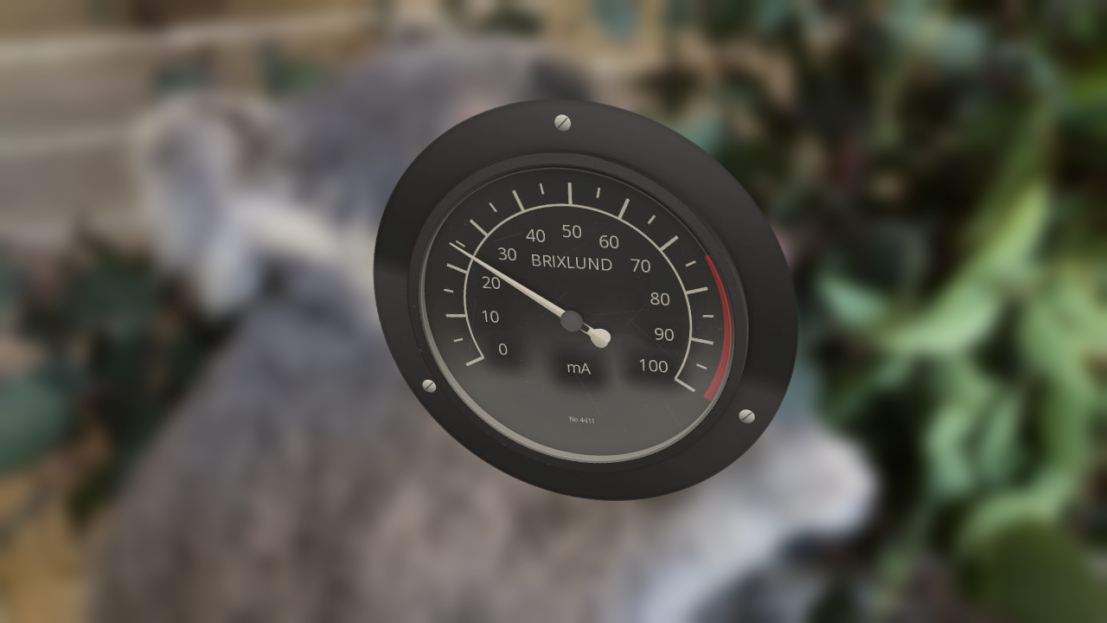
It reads mA 25
